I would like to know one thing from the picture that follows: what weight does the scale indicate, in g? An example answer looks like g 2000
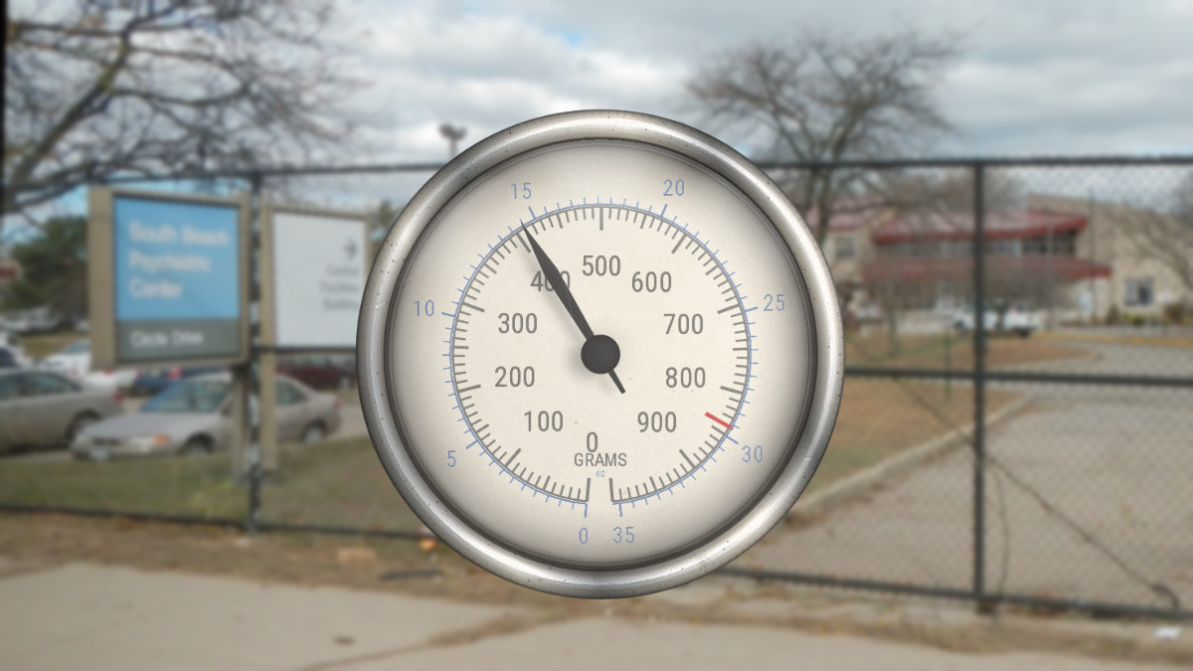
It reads g 410
